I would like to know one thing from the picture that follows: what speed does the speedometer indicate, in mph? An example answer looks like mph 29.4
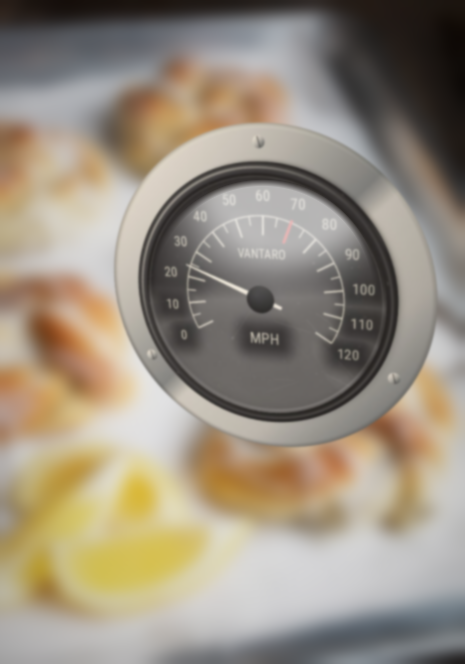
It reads mph 25
